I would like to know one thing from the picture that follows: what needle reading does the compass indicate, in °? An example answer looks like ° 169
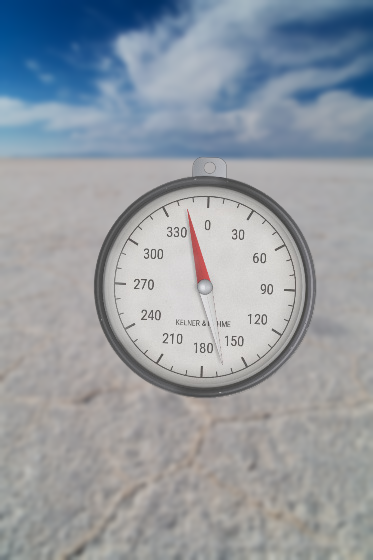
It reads ° 345
